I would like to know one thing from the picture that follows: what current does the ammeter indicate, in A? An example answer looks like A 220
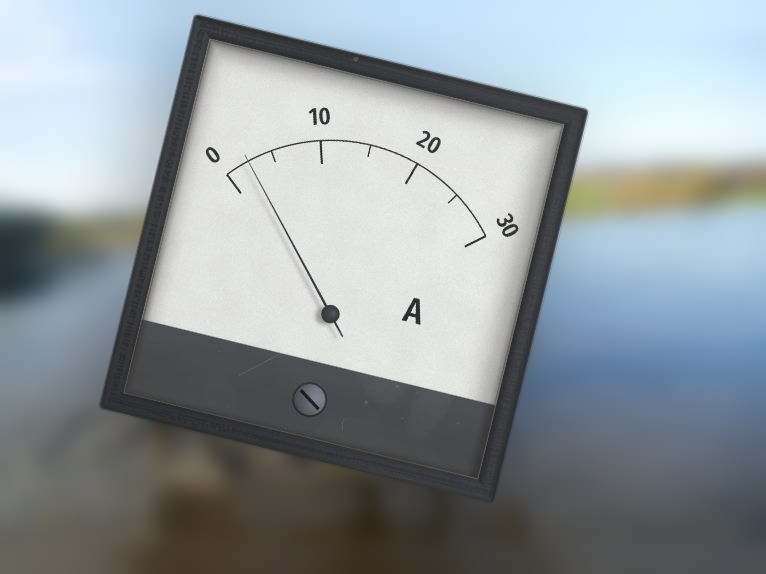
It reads A 2.5
